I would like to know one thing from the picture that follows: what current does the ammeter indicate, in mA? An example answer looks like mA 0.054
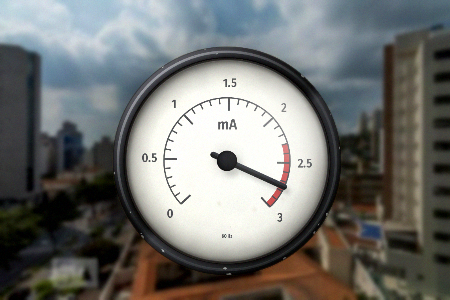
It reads mA 2.75
